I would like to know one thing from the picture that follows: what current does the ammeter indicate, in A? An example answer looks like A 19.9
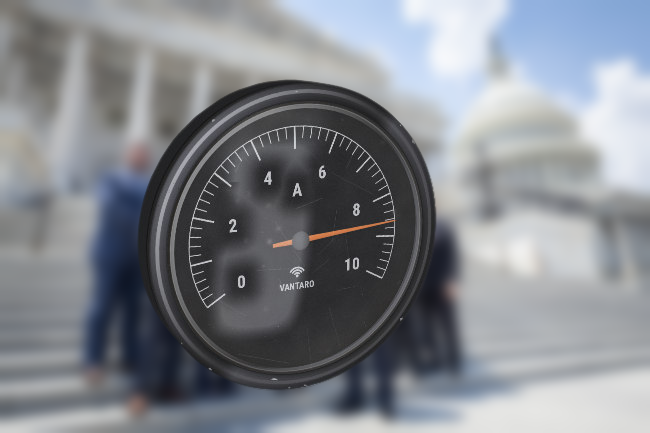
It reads A 8.6
